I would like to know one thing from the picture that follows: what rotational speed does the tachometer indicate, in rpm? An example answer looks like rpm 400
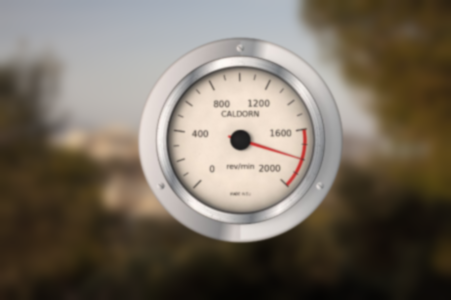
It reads rpm 1800
